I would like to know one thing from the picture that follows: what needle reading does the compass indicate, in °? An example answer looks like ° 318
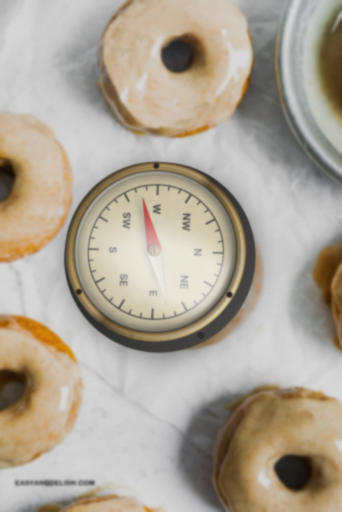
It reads ° 255
